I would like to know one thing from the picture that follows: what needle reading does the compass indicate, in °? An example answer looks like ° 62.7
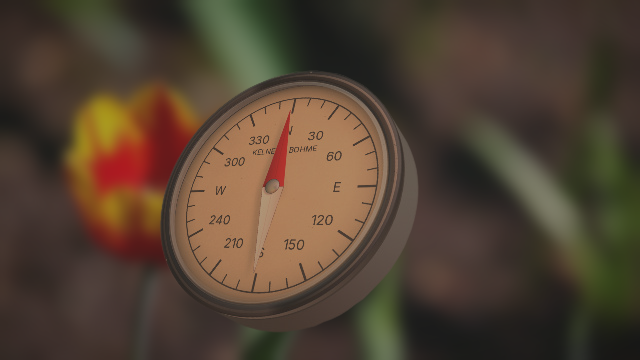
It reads ° 0
